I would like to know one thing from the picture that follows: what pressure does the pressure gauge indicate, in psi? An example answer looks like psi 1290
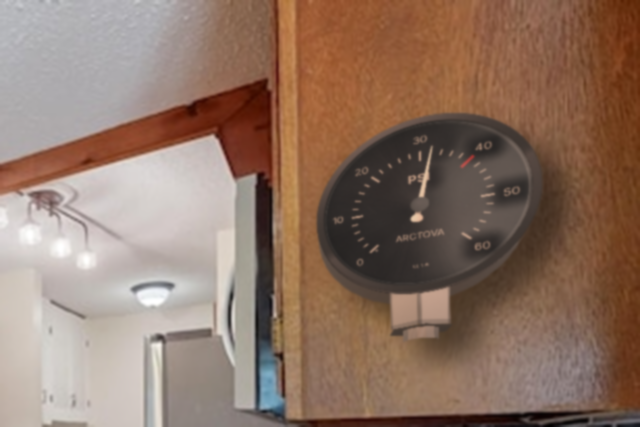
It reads psi 32
